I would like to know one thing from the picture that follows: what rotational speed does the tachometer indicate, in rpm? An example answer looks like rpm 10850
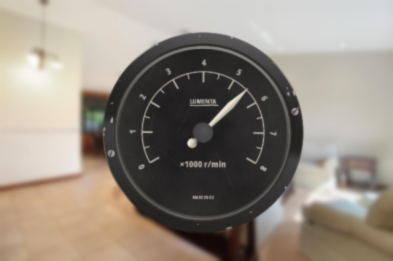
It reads rpm 5500
